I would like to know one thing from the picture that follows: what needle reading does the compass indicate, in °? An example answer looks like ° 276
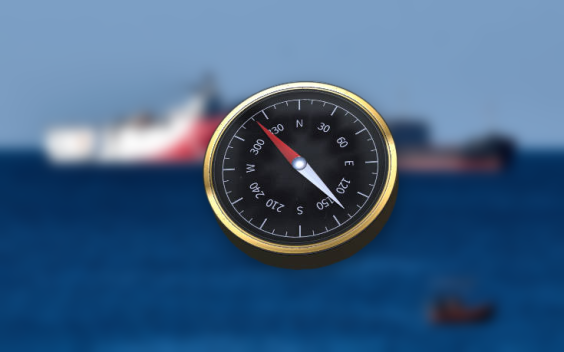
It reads ° 320
